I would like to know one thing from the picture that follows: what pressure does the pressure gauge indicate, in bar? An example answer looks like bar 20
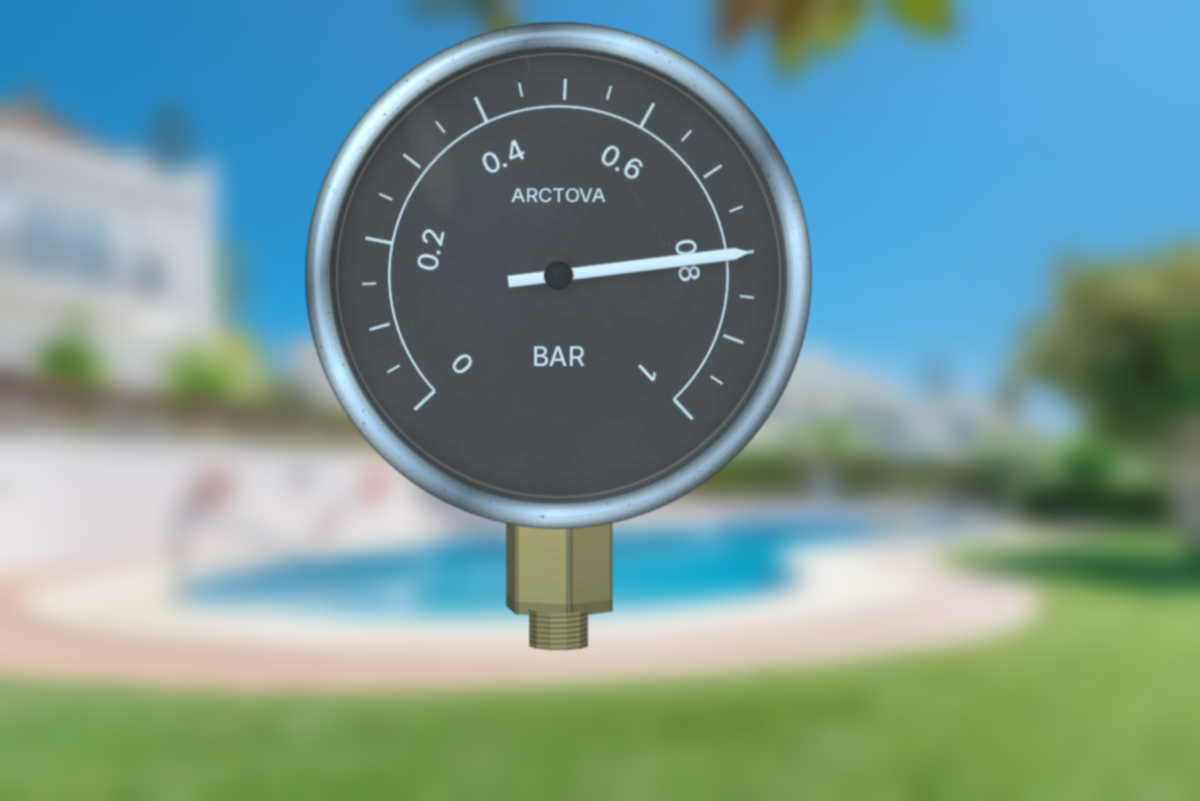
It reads bar 0.8
